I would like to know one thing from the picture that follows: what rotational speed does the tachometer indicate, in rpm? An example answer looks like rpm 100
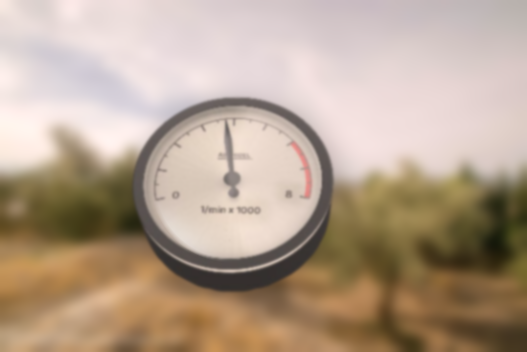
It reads rpm 3750
